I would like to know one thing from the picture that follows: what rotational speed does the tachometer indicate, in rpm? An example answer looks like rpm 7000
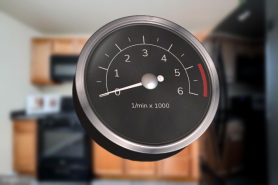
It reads rpm 0
